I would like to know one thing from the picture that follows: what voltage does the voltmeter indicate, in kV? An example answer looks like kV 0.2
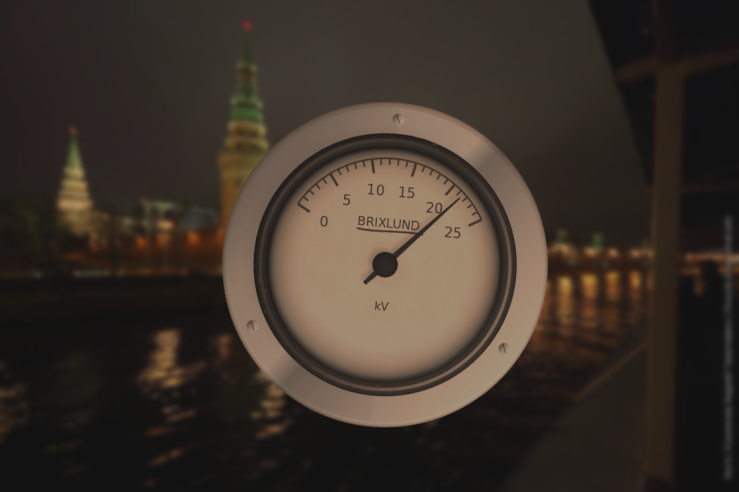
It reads kV 21.5
